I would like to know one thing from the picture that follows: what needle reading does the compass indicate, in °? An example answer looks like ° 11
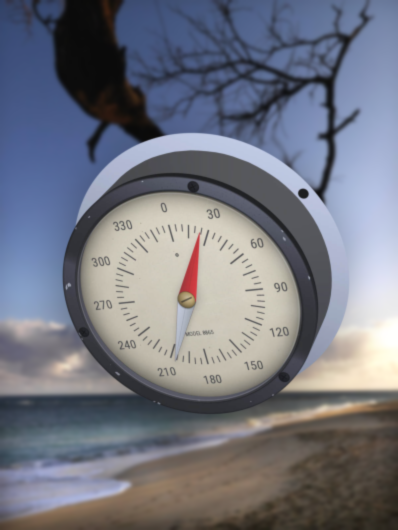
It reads ° 25
